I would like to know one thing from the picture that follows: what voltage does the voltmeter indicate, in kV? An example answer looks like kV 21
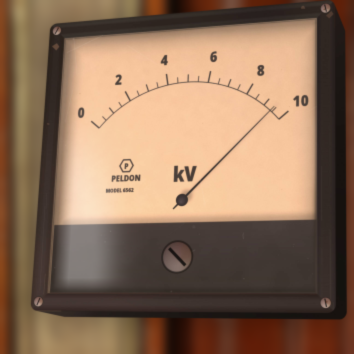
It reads kV 9.5
